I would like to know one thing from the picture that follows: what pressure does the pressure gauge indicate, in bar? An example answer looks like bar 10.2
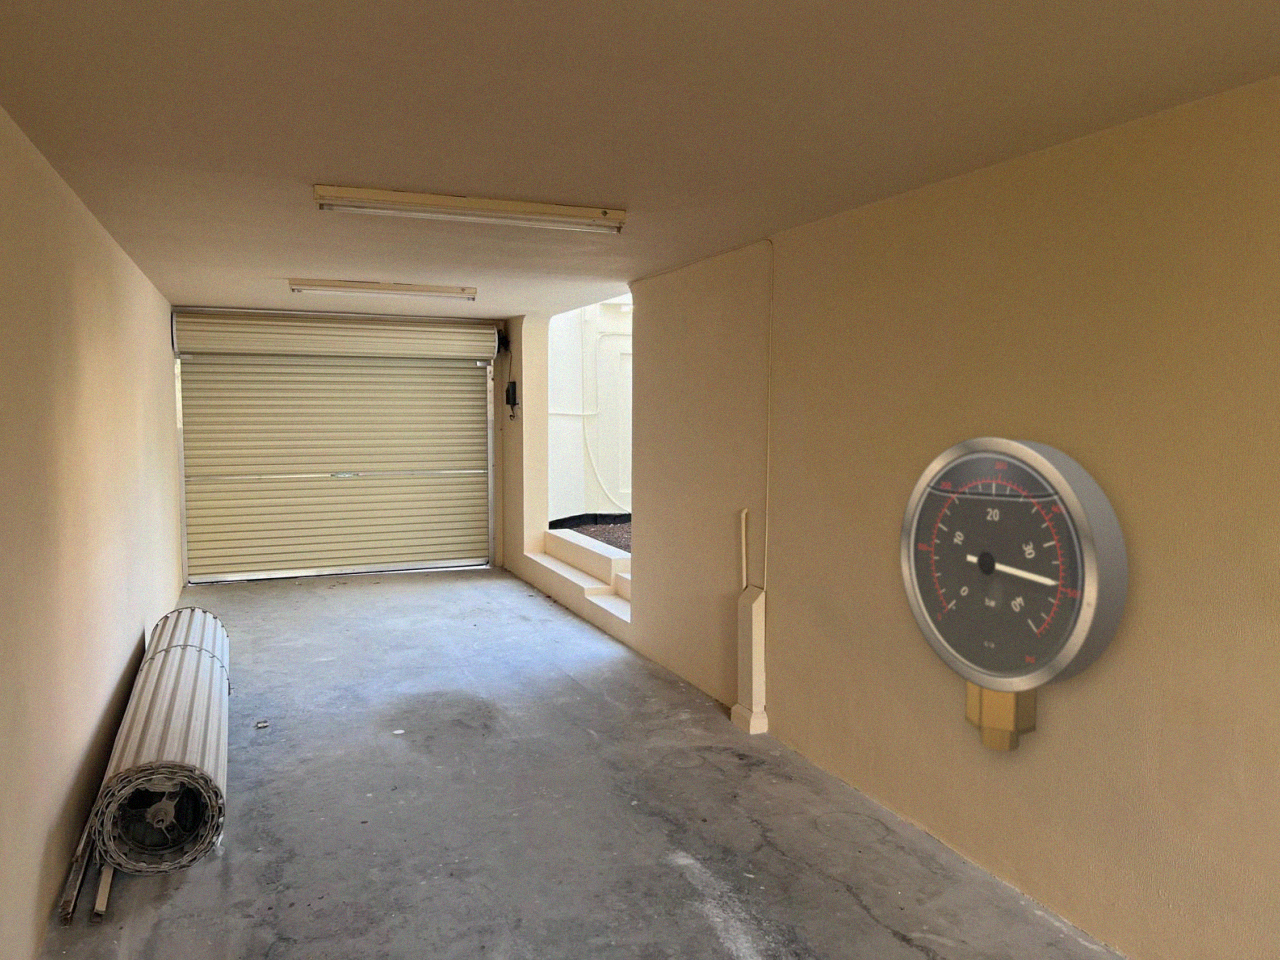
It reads bar 34
